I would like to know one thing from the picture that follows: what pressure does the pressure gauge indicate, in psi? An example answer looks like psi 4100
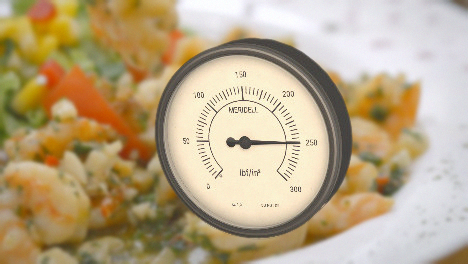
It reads psi 250
